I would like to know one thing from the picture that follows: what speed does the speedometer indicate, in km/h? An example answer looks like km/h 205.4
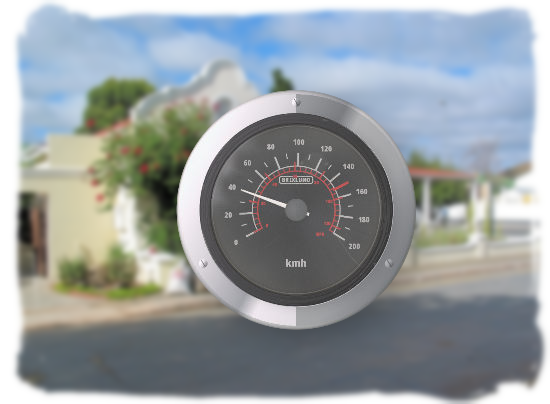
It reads km/h 40
